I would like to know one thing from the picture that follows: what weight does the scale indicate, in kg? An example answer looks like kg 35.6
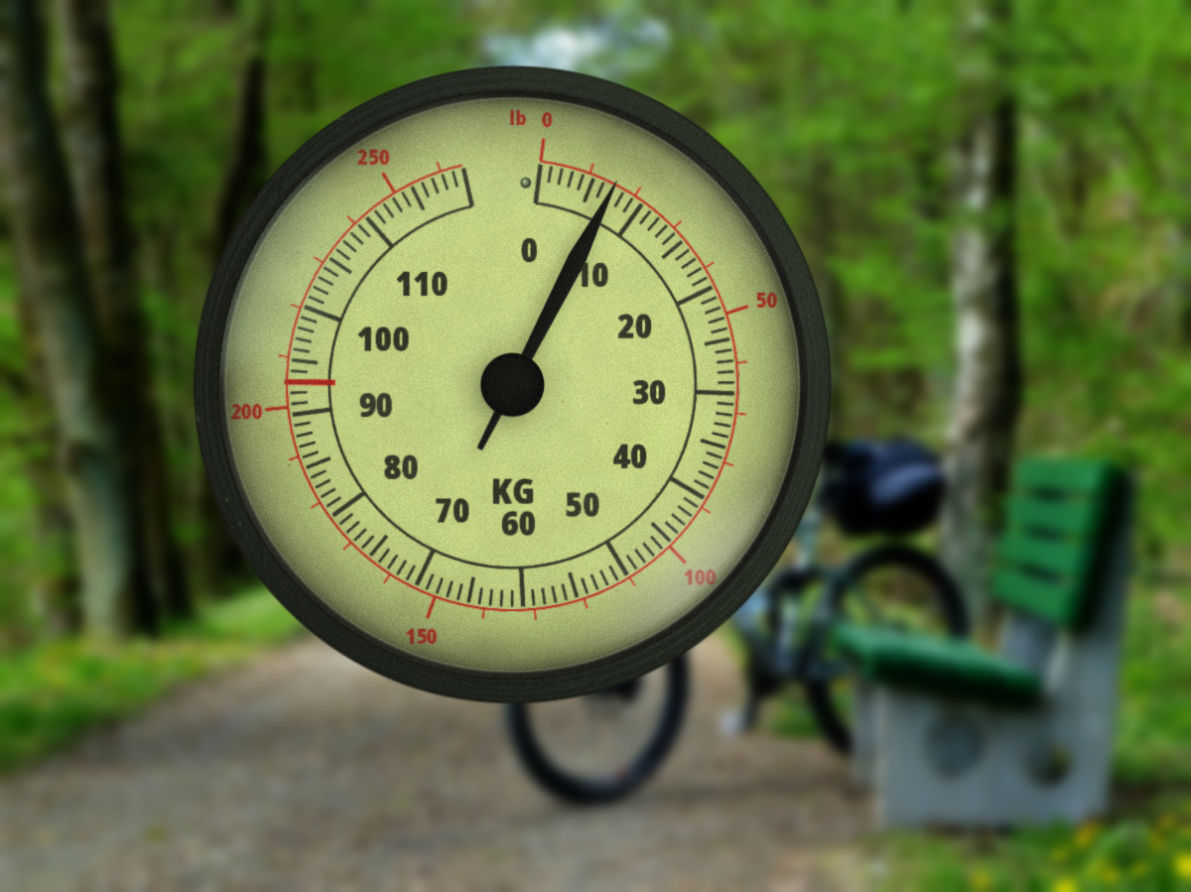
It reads kg 7
